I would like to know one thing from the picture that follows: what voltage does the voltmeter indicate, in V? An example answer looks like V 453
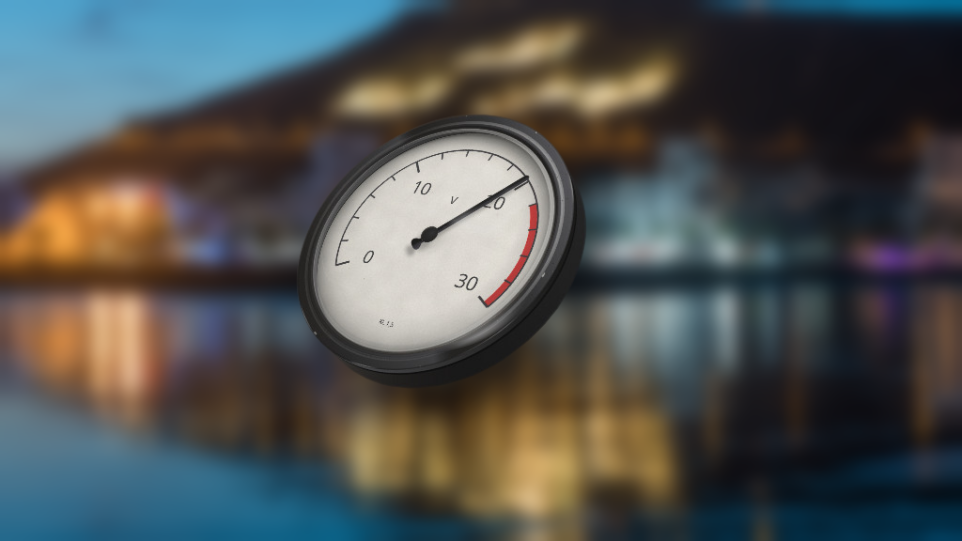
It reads V 20
